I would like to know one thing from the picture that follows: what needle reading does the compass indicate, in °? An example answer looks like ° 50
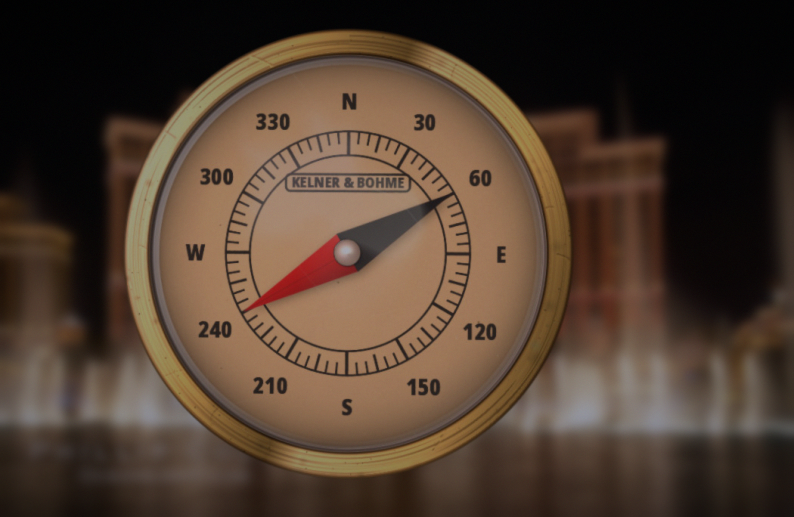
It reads ° 240
